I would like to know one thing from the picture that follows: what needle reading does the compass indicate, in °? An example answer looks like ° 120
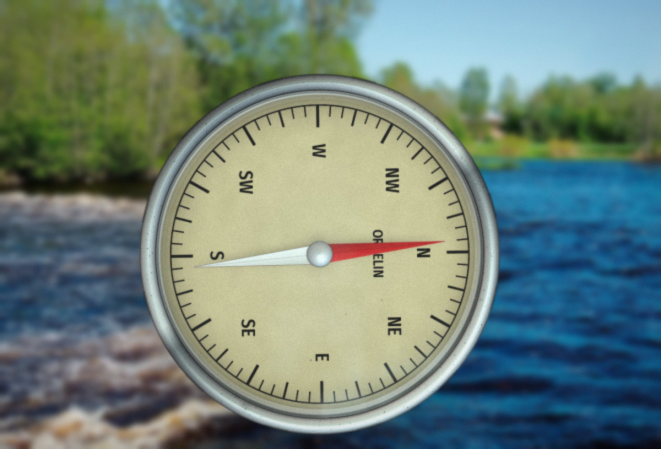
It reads ° 355
